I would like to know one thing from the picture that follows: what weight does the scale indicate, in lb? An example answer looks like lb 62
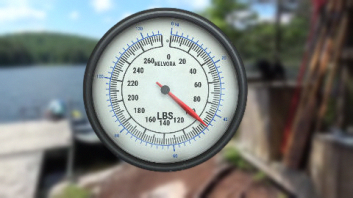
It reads lb 100
